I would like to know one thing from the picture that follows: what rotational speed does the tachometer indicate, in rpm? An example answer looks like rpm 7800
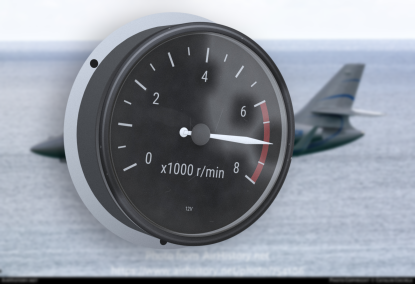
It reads rpm 7000
